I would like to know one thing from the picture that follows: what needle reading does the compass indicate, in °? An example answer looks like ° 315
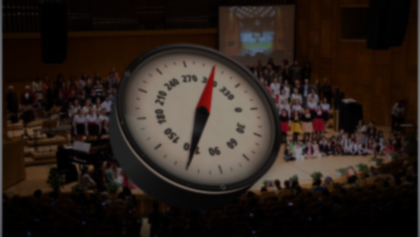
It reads ° 300
